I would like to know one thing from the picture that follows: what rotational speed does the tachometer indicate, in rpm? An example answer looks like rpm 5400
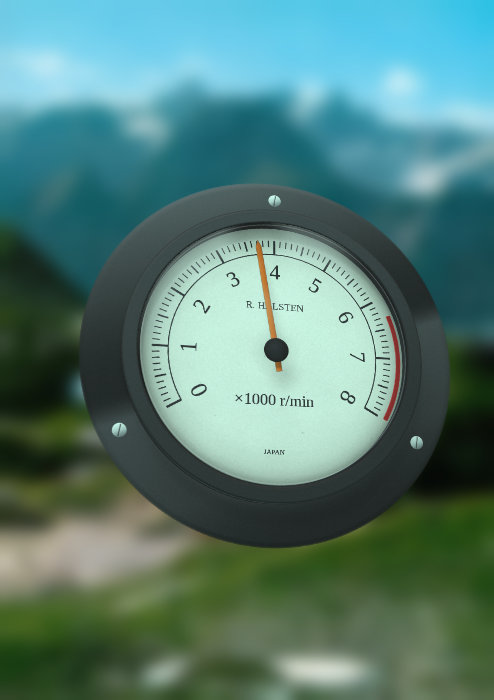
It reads rpm 3700
